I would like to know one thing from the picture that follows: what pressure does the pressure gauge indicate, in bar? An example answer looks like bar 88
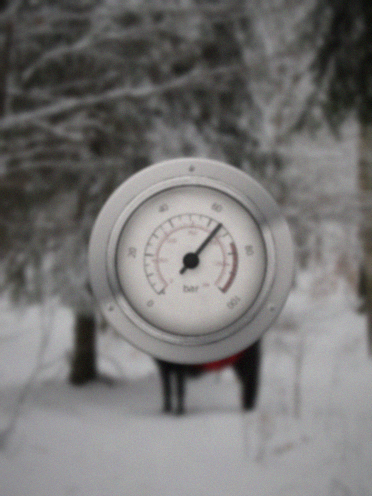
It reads bar 65
